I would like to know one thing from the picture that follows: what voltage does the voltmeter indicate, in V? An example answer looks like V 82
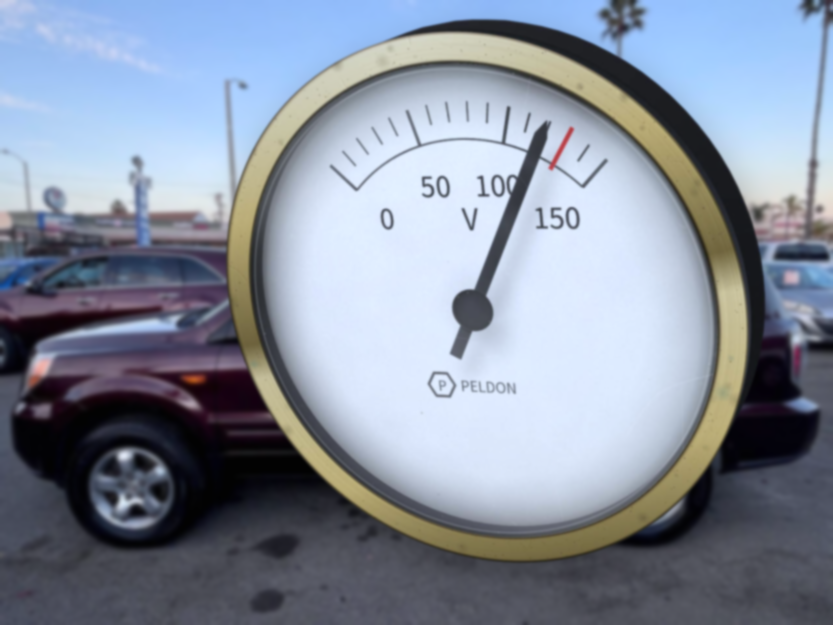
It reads V 120
